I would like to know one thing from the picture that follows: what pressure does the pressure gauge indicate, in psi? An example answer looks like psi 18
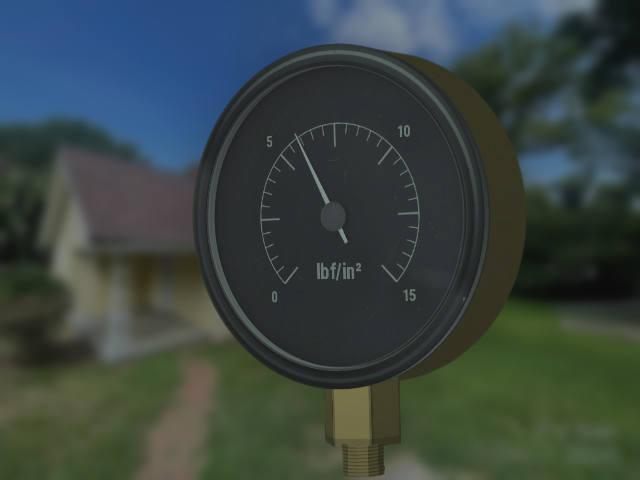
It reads psi 6
